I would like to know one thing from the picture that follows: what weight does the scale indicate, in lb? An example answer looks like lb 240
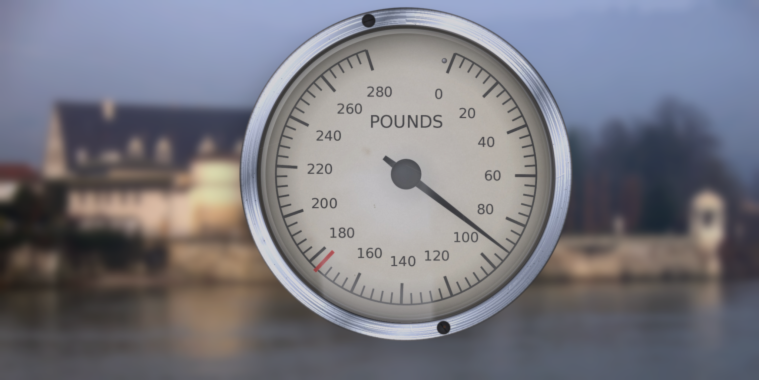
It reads lb 92
